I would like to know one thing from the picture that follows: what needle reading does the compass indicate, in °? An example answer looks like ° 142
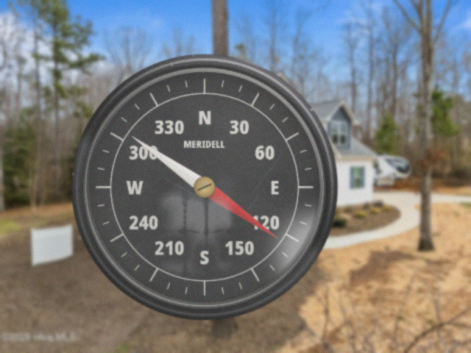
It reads ° 125
